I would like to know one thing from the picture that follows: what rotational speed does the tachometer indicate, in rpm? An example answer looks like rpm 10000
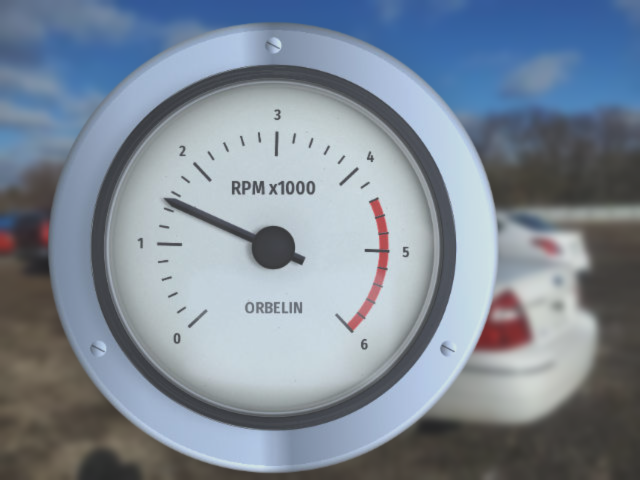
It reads rpm 1500
